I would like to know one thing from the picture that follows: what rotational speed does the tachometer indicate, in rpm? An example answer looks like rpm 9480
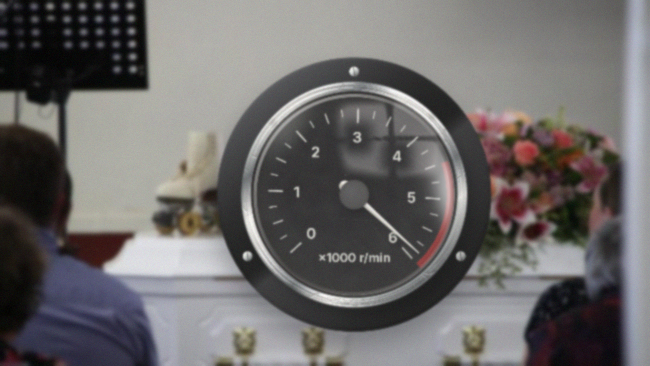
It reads rpm 5875
